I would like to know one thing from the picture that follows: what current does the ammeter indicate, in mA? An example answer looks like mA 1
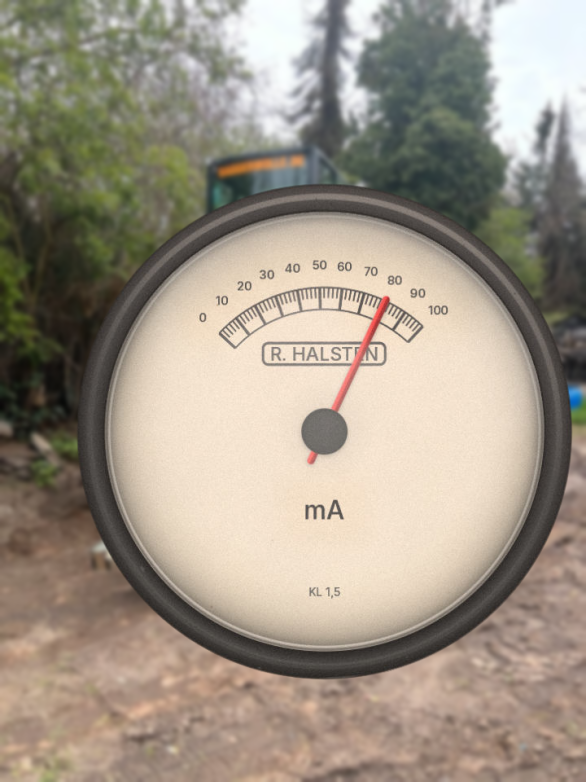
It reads mA 80
